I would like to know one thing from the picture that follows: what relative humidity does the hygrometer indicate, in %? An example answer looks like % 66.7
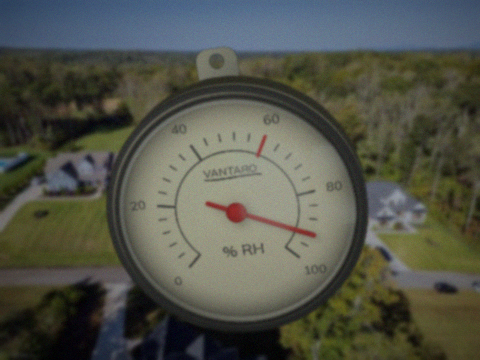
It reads % 92
